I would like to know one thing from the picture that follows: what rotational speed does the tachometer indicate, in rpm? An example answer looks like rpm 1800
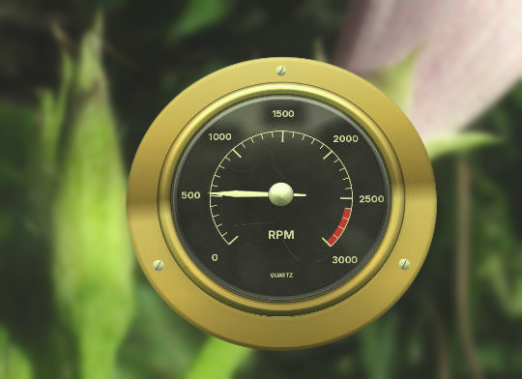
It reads rpm 500
